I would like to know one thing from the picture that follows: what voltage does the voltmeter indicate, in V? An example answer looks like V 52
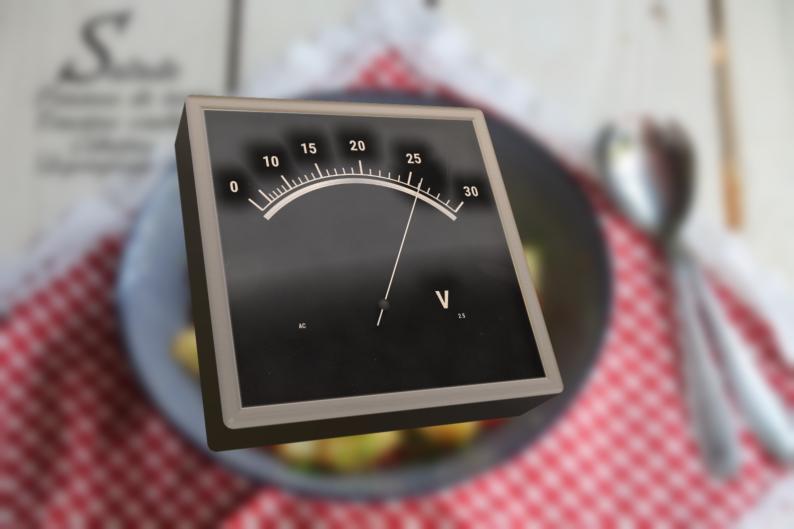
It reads V 26
